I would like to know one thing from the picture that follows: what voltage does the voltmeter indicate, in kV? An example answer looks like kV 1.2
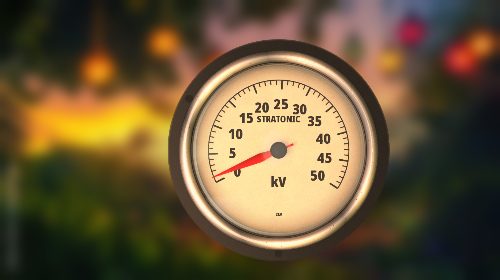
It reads kV 1
